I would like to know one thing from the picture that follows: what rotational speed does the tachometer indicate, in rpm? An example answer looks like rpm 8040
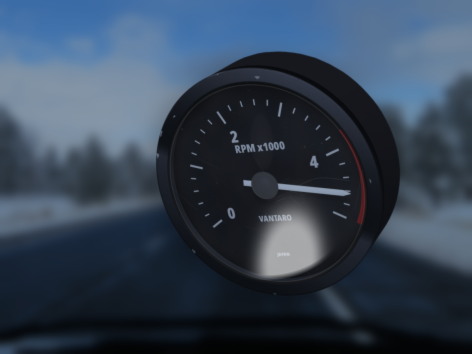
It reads rpm 4600
